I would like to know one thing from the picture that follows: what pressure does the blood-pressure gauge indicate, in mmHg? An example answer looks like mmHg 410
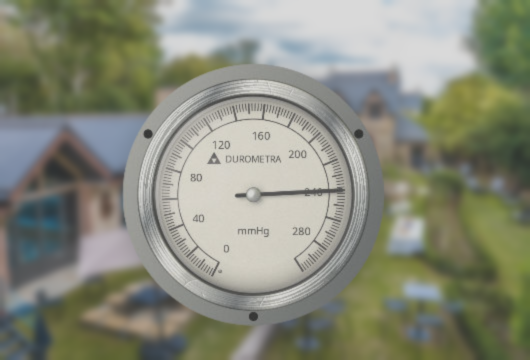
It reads mmHg 240
